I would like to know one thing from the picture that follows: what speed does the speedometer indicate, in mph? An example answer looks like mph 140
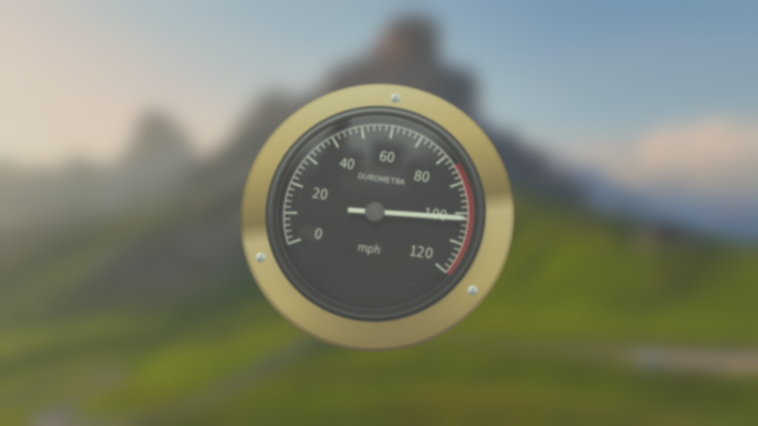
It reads mph 102
